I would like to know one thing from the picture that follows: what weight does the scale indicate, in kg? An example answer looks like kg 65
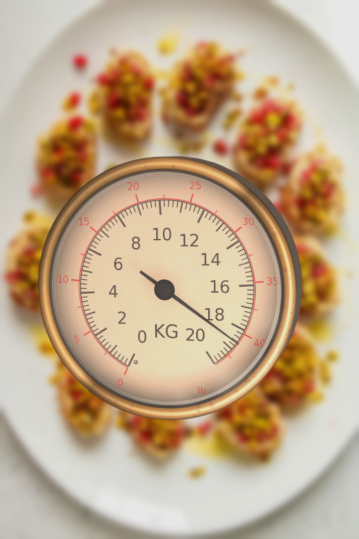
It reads kg 18.6
